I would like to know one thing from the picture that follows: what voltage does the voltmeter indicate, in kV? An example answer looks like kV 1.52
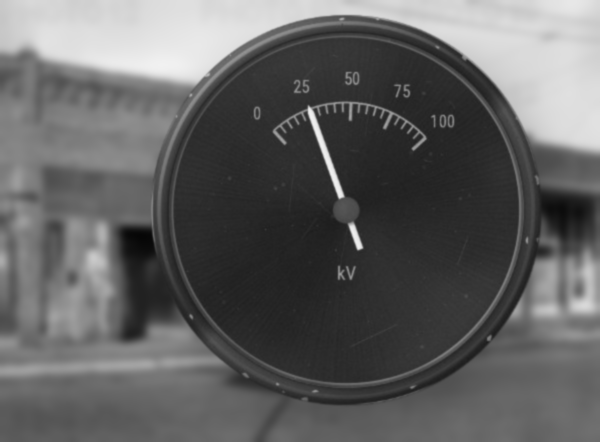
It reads kV 25
